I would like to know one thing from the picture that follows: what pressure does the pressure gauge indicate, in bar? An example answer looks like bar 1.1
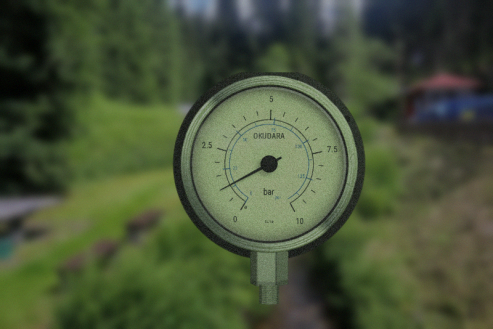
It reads bar 1
